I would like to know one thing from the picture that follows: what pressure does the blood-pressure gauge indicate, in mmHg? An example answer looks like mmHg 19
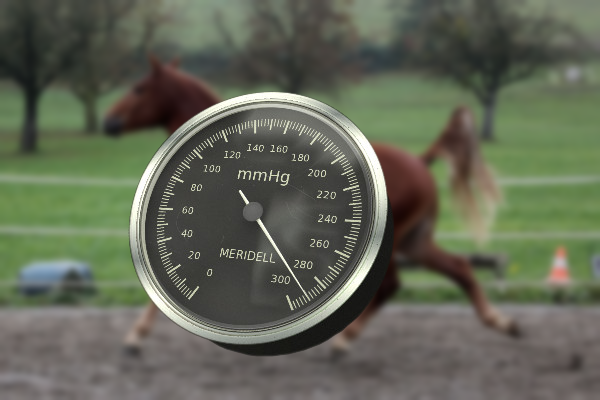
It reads mmHg 290
